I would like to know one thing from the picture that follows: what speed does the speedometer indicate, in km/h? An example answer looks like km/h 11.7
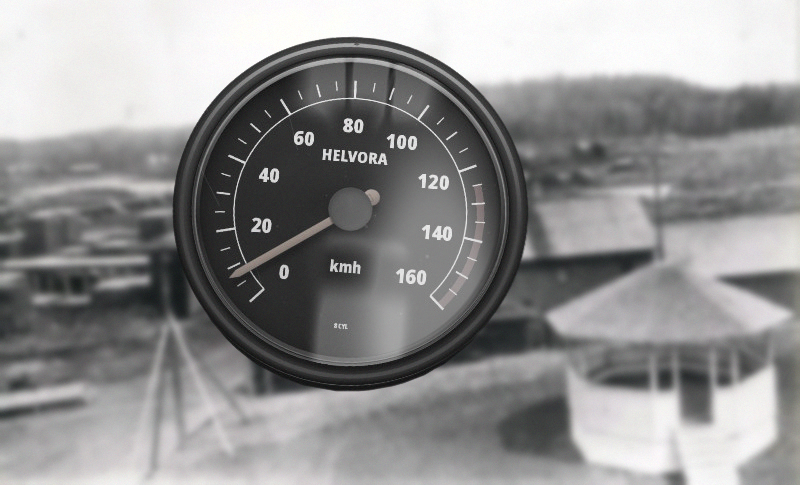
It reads km/h 7.5
